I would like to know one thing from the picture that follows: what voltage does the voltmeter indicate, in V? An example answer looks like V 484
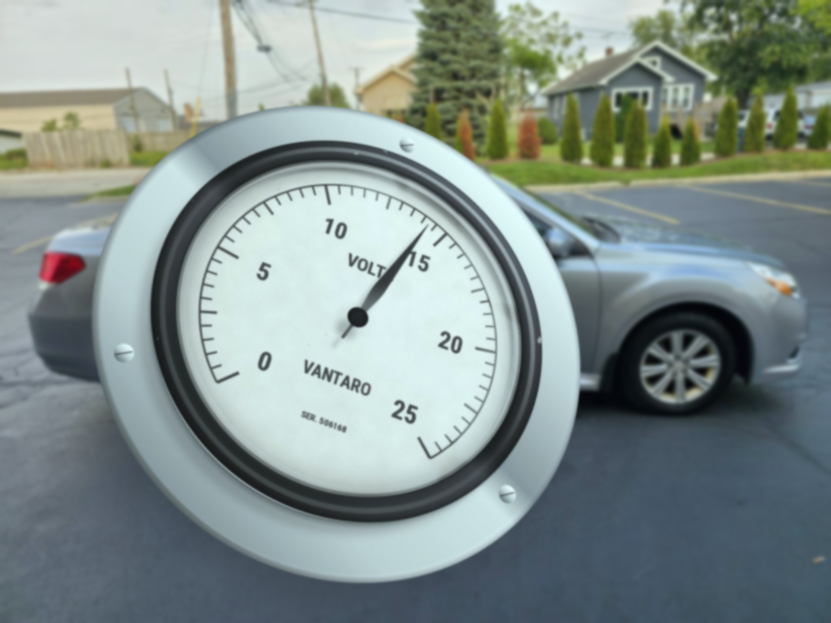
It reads V 14.25
